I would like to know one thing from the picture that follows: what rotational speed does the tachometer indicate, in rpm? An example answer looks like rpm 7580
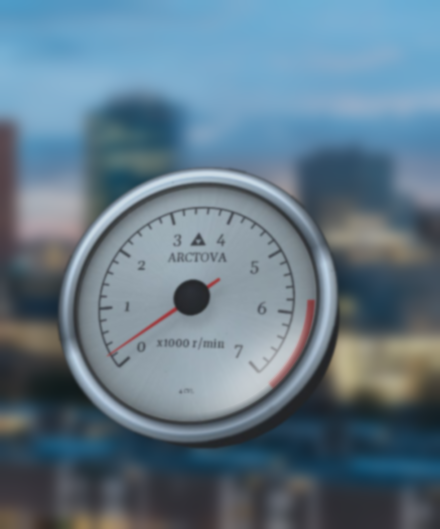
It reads rpm 200
